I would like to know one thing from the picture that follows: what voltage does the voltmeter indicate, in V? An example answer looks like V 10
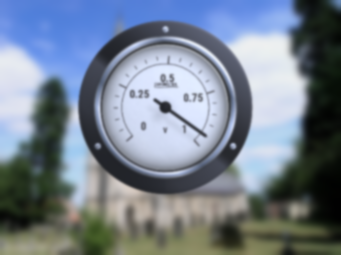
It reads V 0.95
